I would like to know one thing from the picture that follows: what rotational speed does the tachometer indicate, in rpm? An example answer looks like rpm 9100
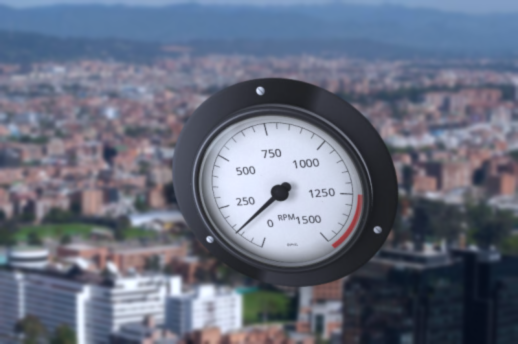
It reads rpm 125
